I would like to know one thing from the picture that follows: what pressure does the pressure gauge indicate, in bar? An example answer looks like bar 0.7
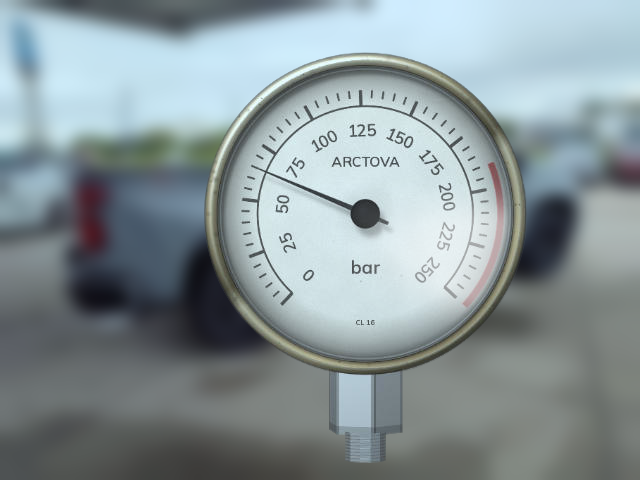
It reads bar 65
